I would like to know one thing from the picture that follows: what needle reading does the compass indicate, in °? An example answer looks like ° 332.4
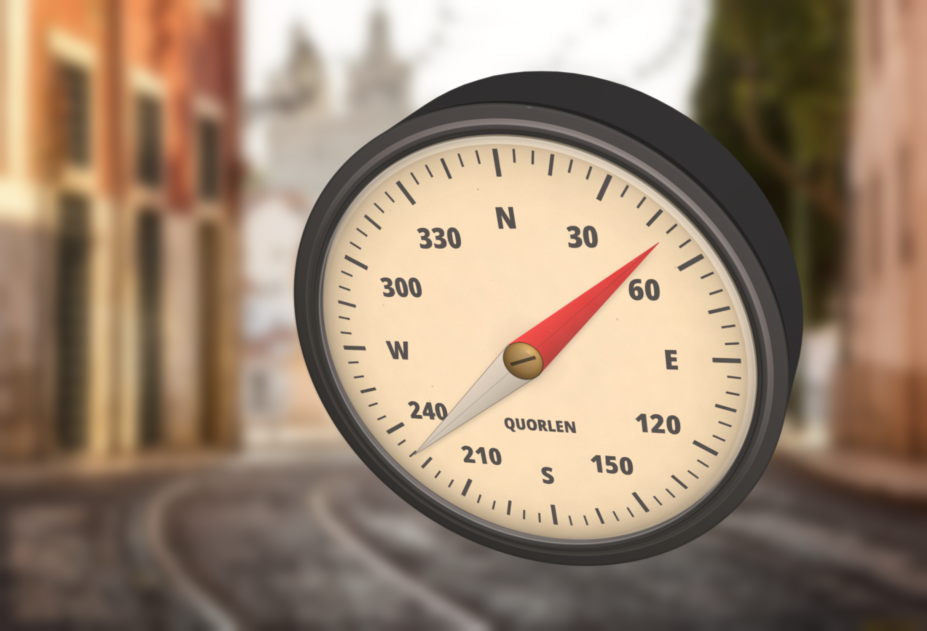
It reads ° 50
